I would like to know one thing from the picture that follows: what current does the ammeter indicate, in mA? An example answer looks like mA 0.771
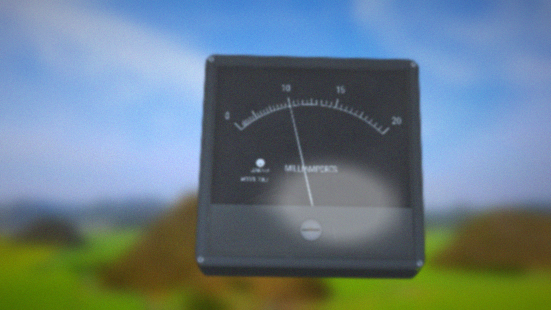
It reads mA 10
